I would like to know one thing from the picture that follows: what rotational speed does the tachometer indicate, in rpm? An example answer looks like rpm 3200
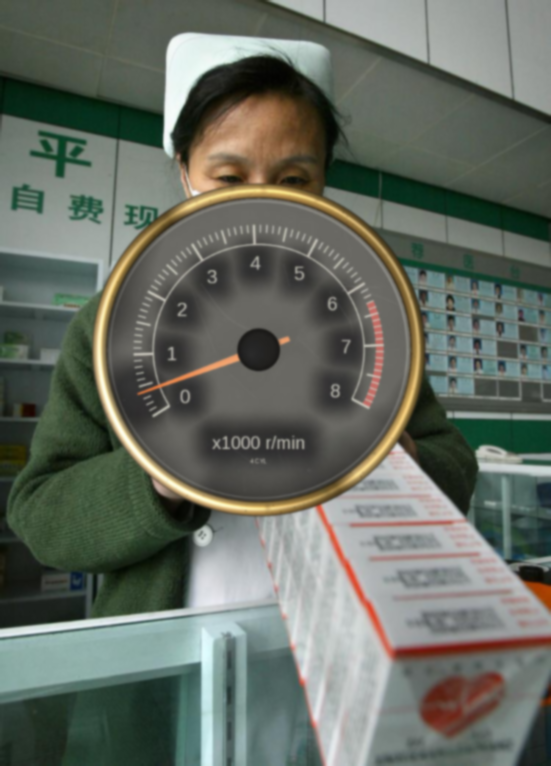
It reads rpm 400
